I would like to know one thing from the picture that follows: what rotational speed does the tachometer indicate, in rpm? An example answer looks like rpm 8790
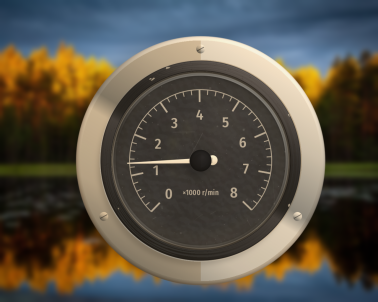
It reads rpm 1300
